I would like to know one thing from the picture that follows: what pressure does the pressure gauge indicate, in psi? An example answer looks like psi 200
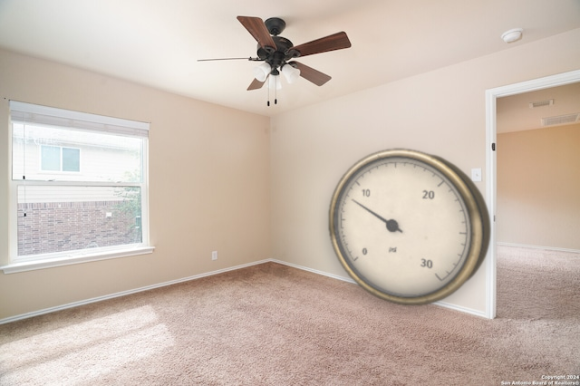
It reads psi 8
